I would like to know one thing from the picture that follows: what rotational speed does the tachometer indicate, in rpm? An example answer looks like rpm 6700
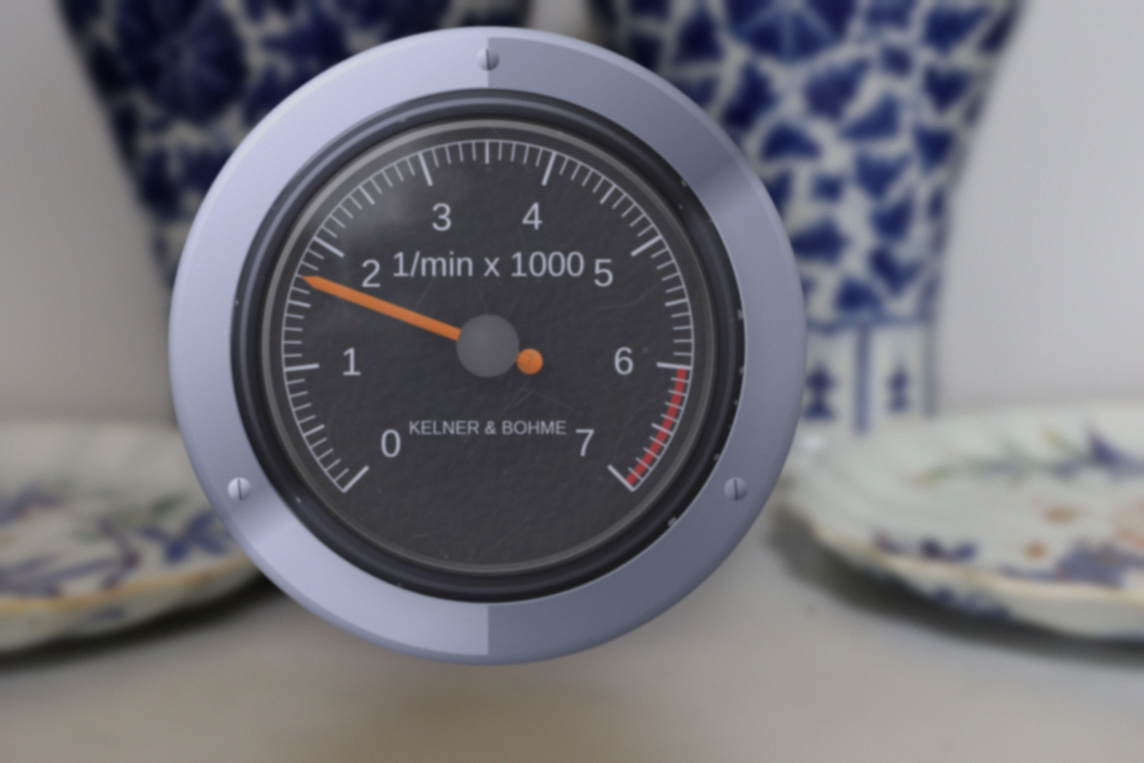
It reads rpm 1700
